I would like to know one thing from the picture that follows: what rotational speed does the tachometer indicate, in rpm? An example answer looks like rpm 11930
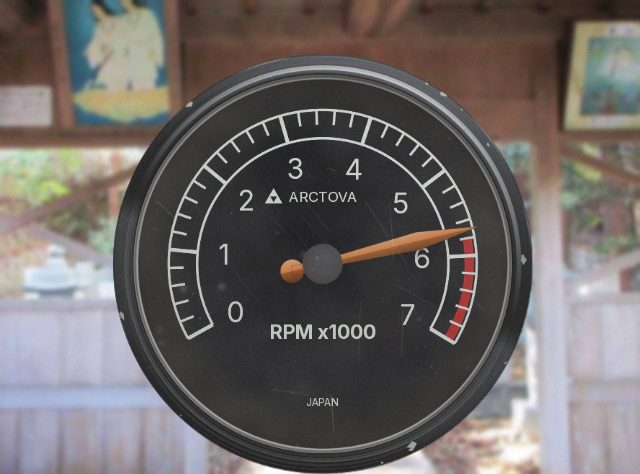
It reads rpm 5700
